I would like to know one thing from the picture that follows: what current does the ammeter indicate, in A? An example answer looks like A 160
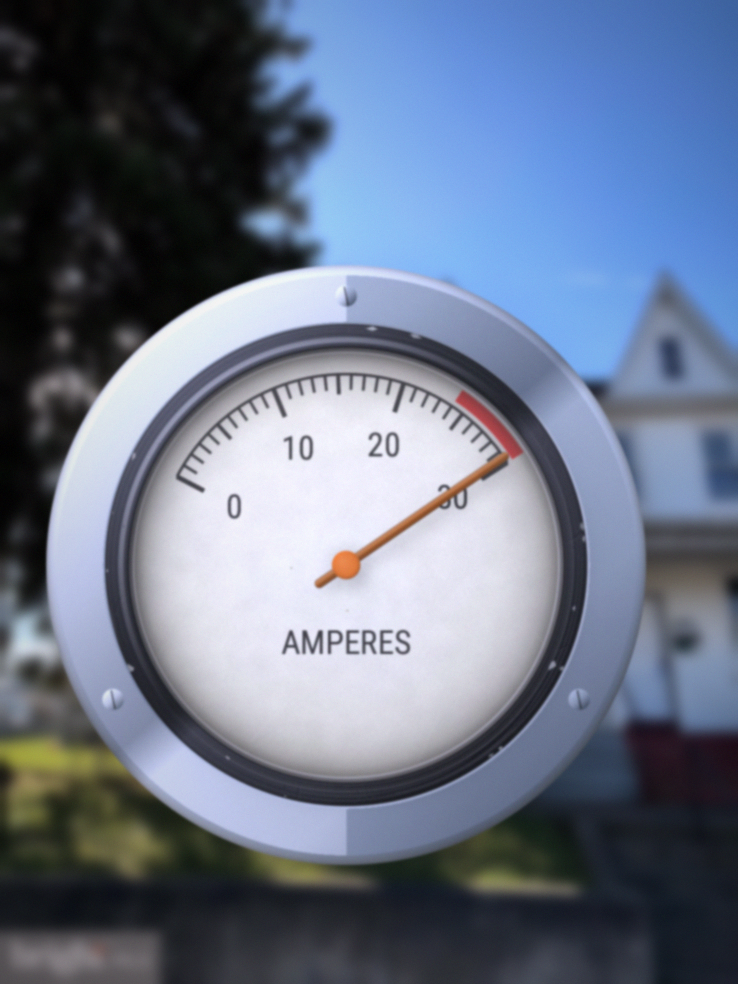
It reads A 29.5
